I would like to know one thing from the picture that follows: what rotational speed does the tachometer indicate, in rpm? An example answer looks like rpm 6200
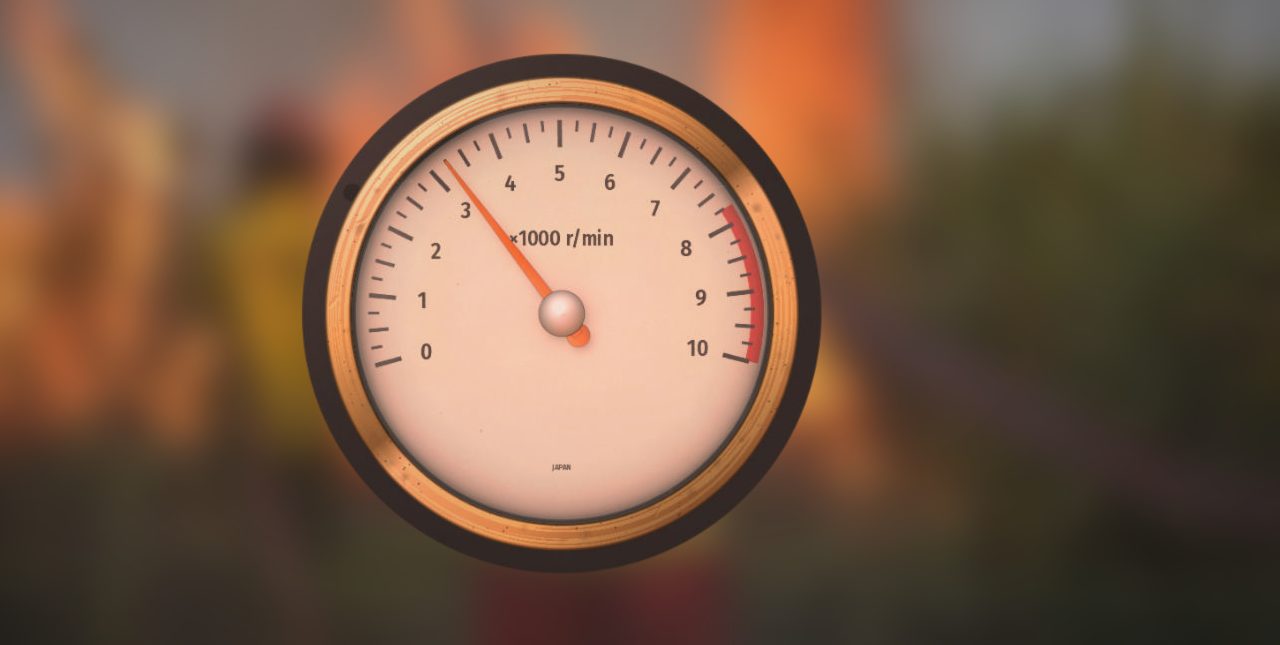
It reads rpm 3250
